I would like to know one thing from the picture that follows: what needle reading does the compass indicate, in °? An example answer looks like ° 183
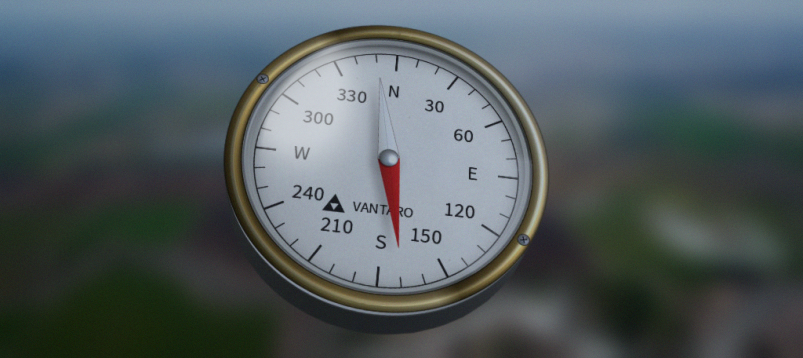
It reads ° 170
